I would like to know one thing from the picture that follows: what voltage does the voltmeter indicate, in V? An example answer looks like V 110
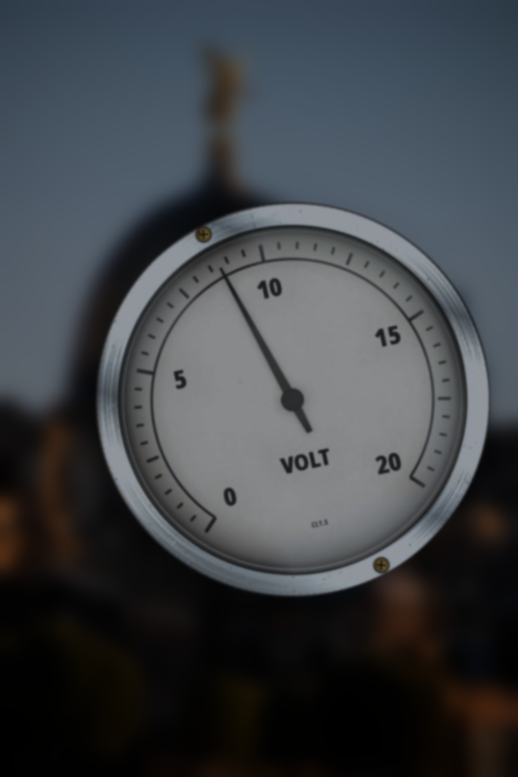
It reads V 8.75
